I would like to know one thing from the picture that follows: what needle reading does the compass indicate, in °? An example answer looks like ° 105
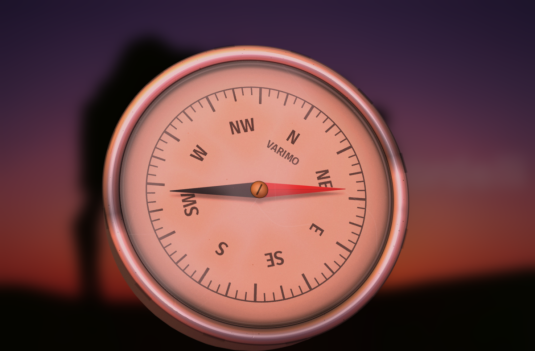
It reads ° 55
